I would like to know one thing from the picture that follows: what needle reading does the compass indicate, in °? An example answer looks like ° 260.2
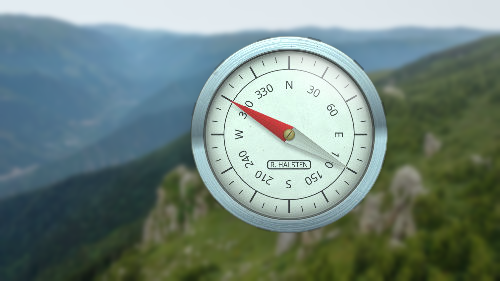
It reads ° 300
